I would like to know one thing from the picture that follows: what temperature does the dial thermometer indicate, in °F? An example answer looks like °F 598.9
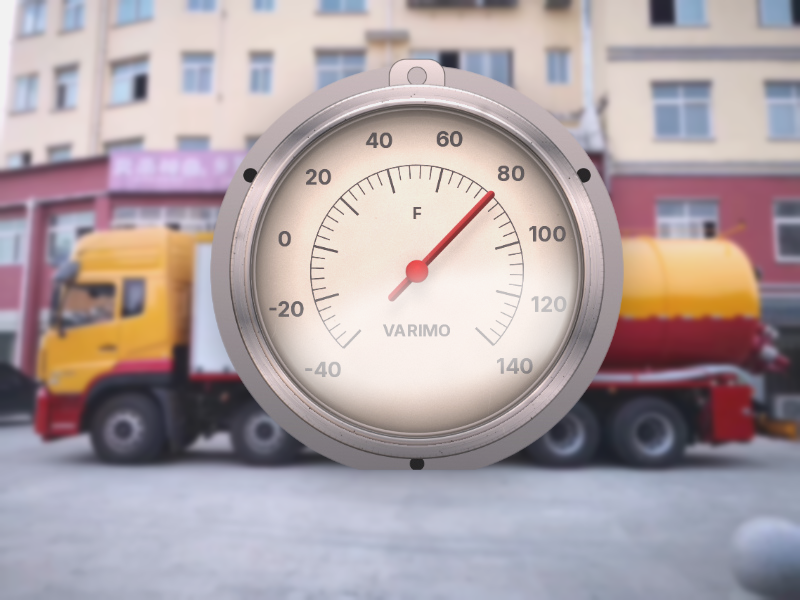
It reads °F 80
